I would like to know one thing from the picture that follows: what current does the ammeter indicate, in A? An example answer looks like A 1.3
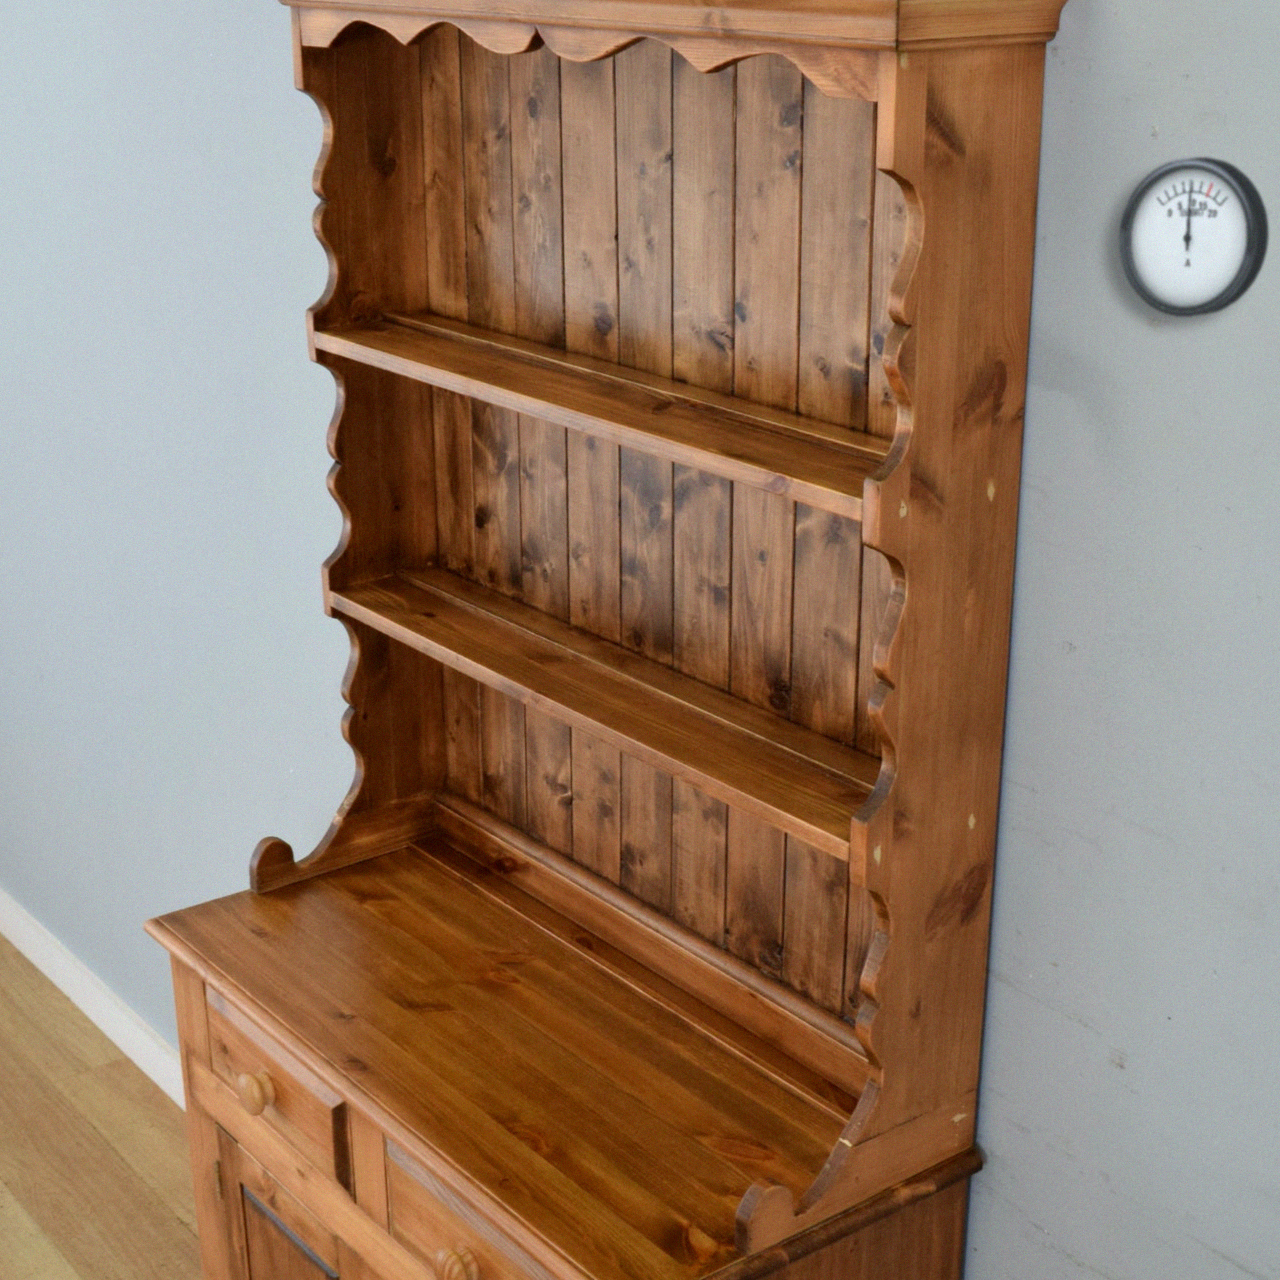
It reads A 10
